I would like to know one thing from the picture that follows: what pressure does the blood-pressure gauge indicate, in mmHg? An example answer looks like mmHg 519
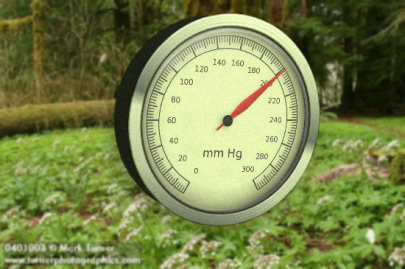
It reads mmHg 200
